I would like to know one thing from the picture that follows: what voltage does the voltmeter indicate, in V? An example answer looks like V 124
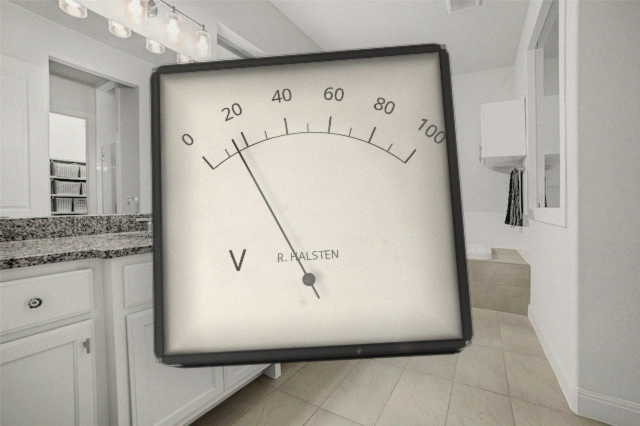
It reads V 15
